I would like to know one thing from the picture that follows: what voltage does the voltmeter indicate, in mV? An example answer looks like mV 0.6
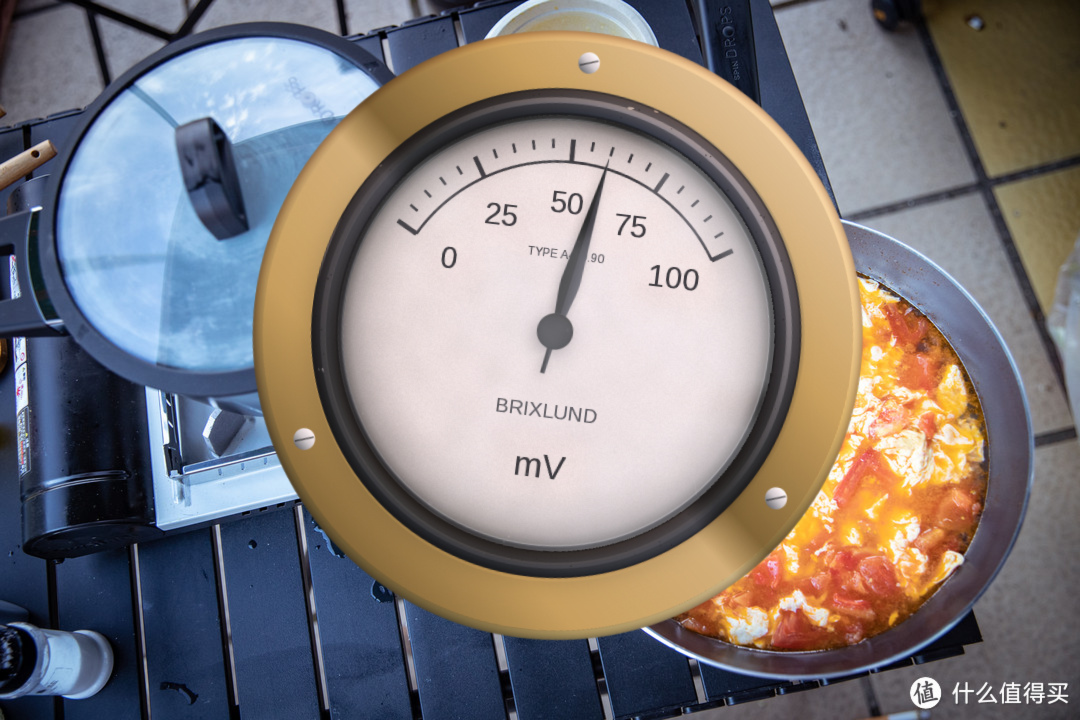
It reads mV 60
